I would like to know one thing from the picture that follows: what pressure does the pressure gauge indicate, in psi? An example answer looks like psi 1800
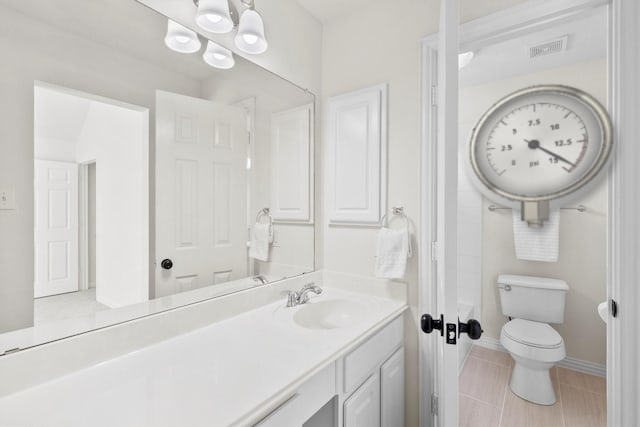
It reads psi 14.5
